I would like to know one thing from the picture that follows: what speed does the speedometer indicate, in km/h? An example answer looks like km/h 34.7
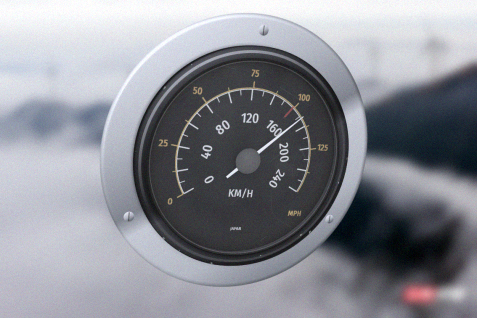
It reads km/h 170
